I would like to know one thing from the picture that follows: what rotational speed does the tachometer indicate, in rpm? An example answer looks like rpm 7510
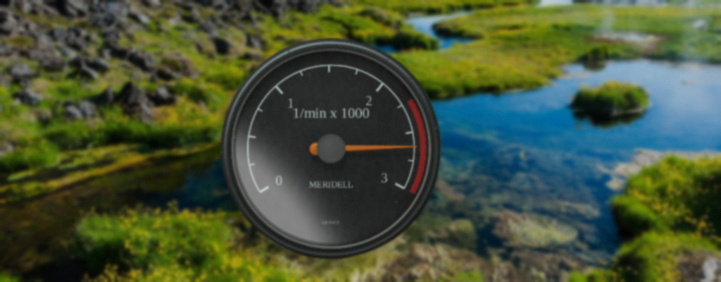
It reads rpm 2625
